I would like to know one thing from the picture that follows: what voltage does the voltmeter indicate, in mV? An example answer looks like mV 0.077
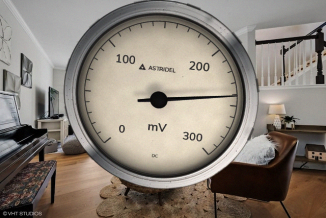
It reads mV 240
